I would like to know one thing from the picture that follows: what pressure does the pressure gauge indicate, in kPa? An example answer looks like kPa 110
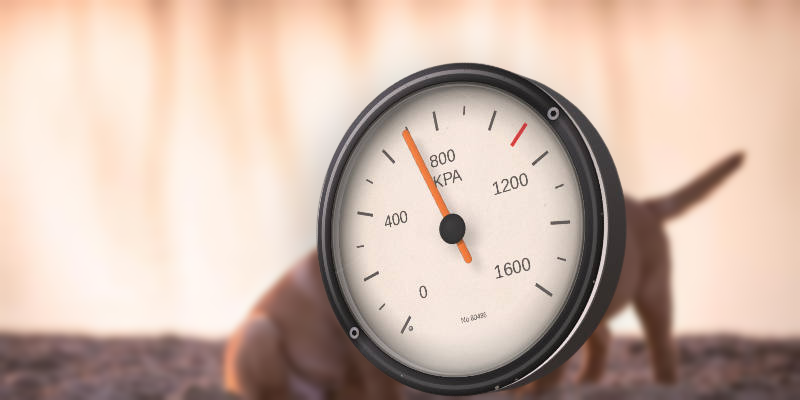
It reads kPa 700
